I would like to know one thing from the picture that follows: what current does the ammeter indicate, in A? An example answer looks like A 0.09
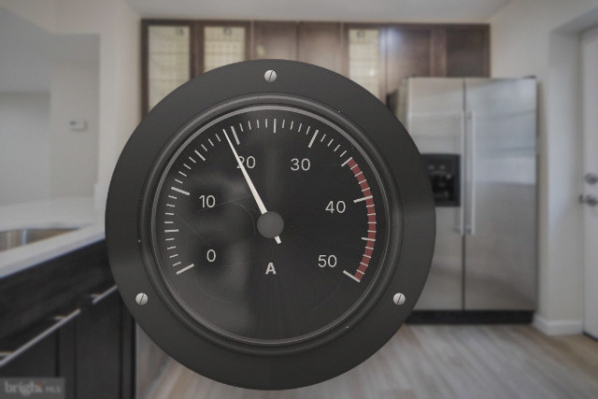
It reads A 19
